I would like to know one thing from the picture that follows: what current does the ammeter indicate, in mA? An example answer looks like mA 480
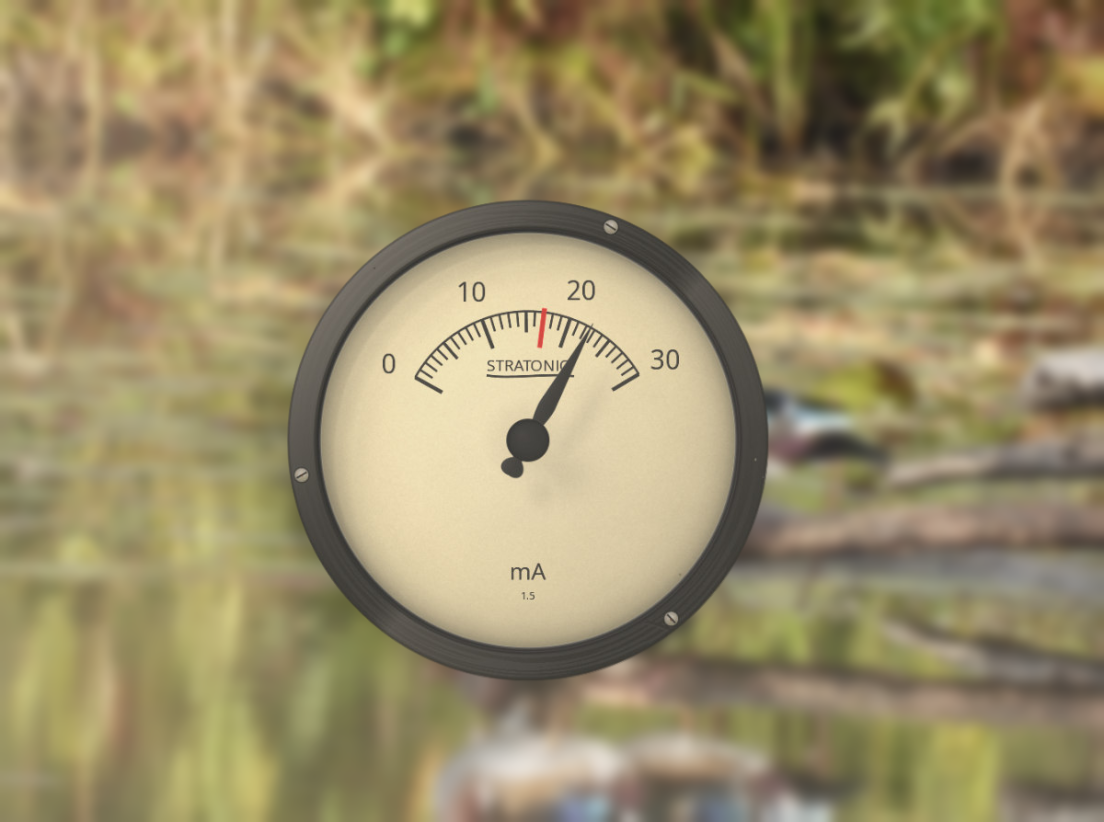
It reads mA 22.5
